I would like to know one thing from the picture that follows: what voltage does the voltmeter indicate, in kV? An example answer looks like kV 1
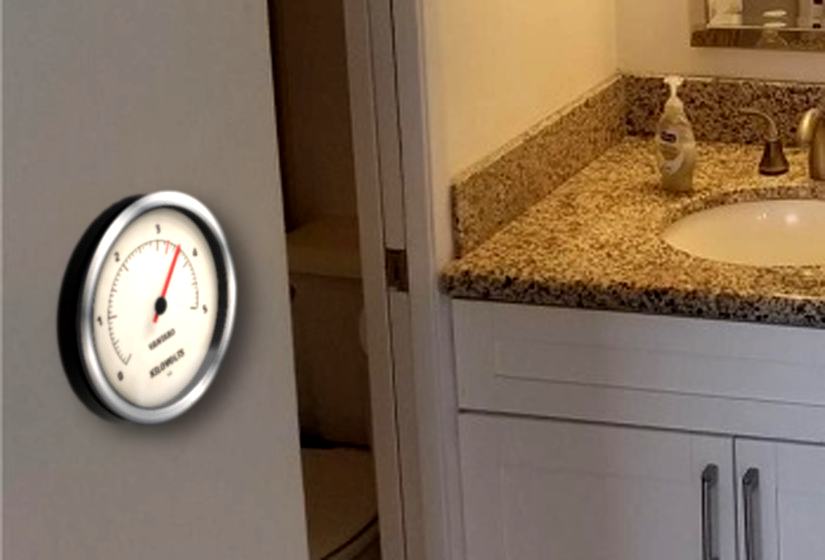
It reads kV 3.5
